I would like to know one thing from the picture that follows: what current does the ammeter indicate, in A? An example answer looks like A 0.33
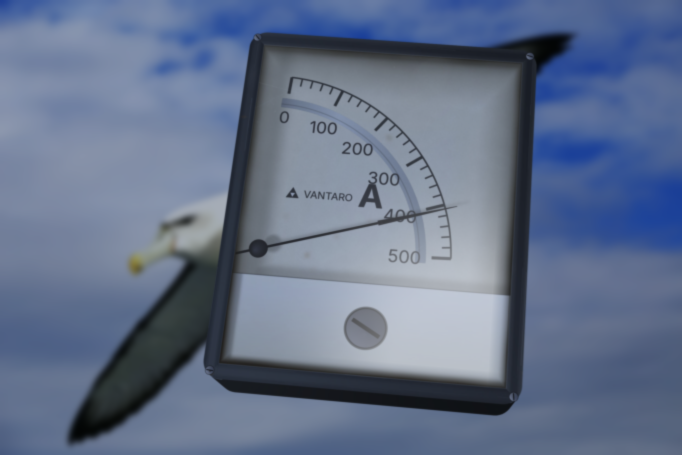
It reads A 410
